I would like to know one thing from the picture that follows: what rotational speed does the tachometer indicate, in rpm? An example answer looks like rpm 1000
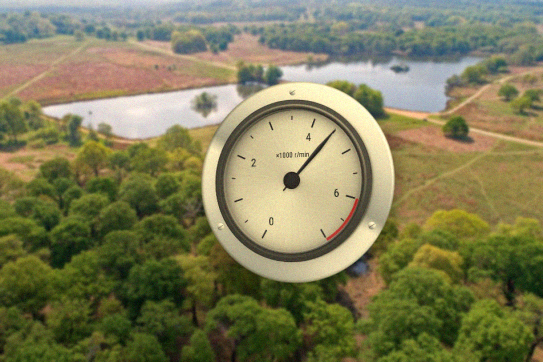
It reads rpm 4500
